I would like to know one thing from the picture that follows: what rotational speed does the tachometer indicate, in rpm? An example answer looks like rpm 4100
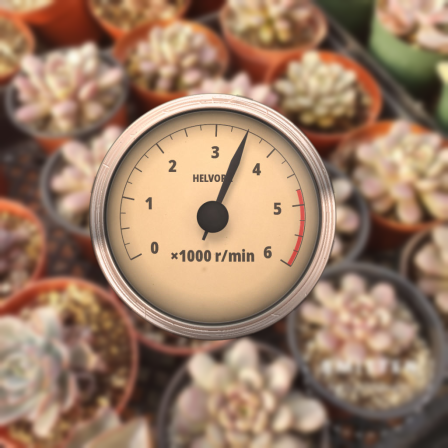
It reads rpm 3500
